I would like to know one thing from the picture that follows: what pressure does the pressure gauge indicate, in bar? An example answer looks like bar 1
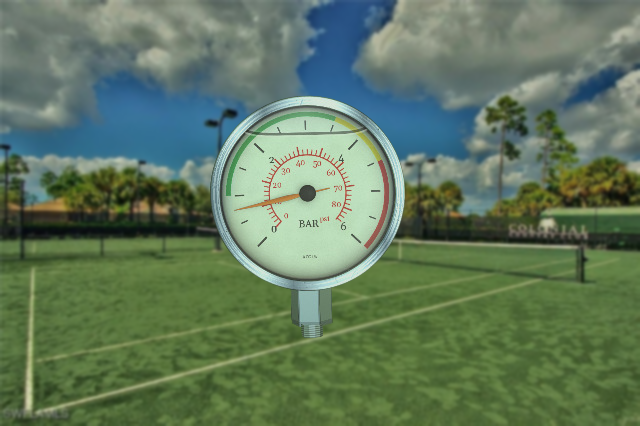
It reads bar 0.75
